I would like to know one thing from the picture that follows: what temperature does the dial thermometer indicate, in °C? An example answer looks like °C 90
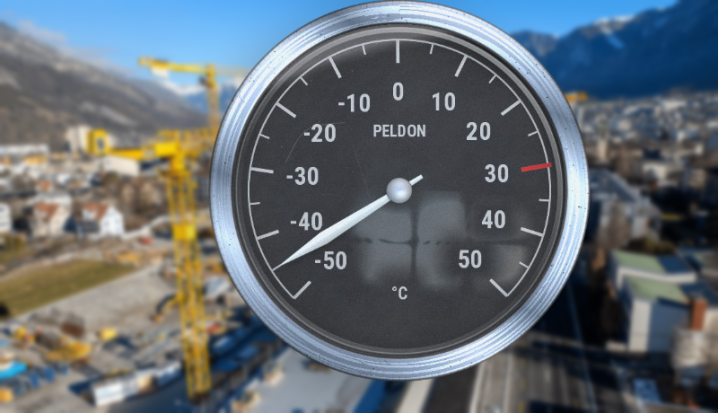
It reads °C -45
